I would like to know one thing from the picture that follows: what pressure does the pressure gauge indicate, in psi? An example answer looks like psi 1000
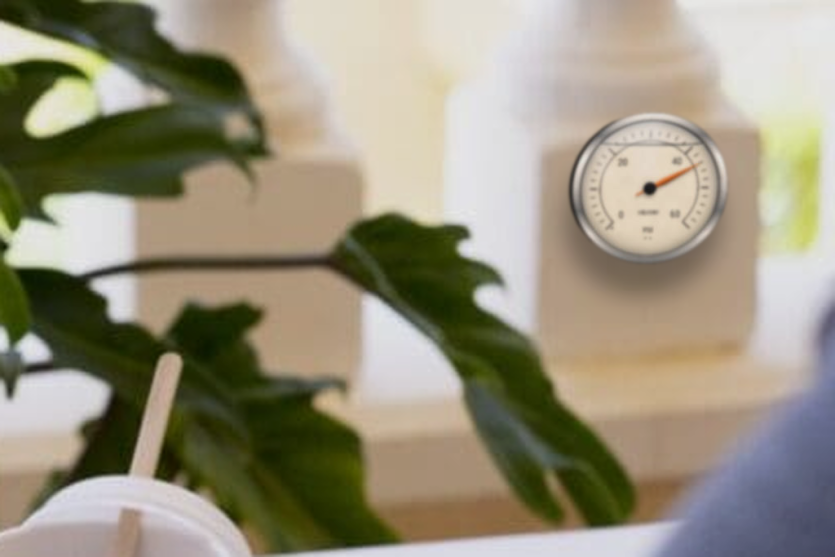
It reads psi 44
